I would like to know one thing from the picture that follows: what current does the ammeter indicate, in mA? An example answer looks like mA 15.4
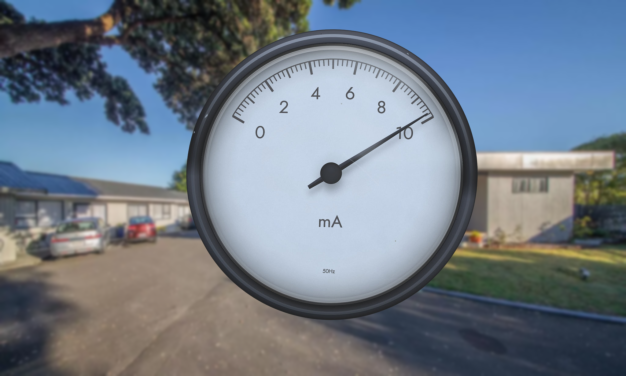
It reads mA 9.8
